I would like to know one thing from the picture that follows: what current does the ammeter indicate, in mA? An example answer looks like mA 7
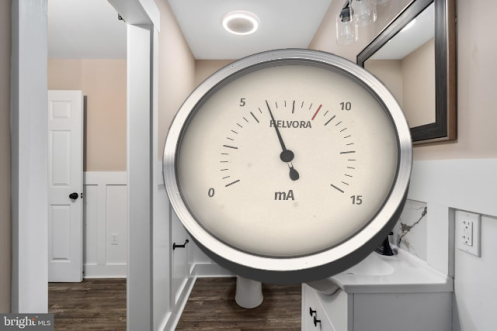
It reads mA 6
